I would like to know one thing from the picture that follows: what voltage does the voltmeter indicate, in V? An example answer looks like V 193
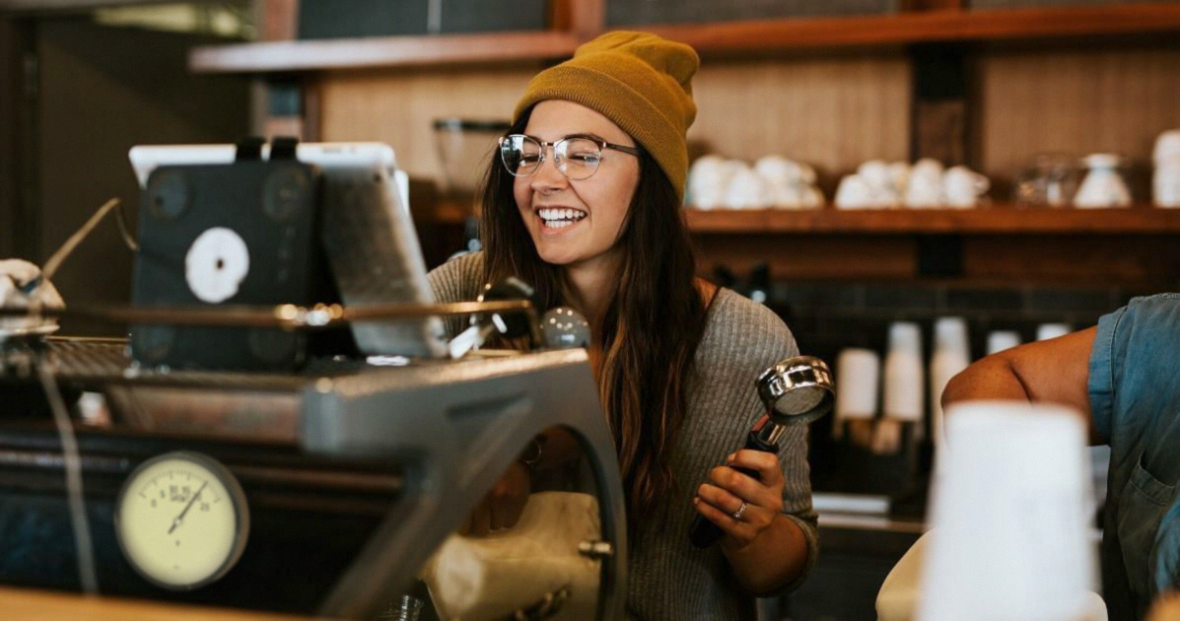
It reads V 20
